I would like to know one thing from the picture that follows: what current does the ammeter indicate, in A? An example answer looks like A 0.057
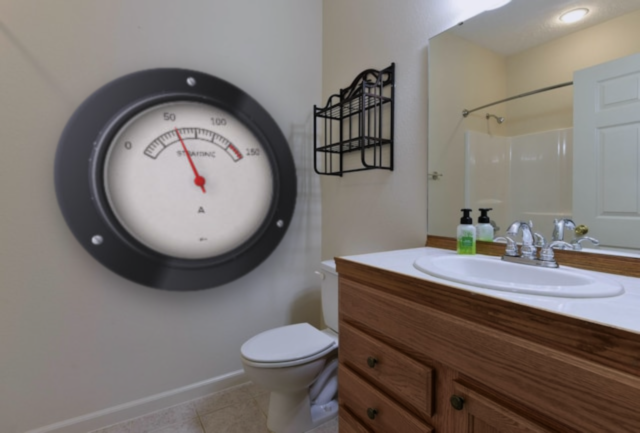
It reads A 50
